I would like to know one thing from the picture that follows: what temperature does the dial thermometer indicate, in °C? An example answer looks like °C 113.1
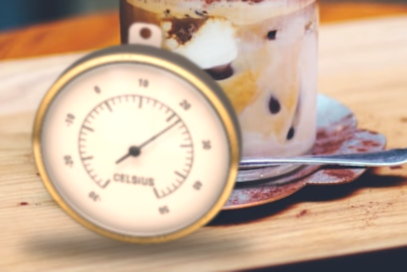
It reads °C 22
